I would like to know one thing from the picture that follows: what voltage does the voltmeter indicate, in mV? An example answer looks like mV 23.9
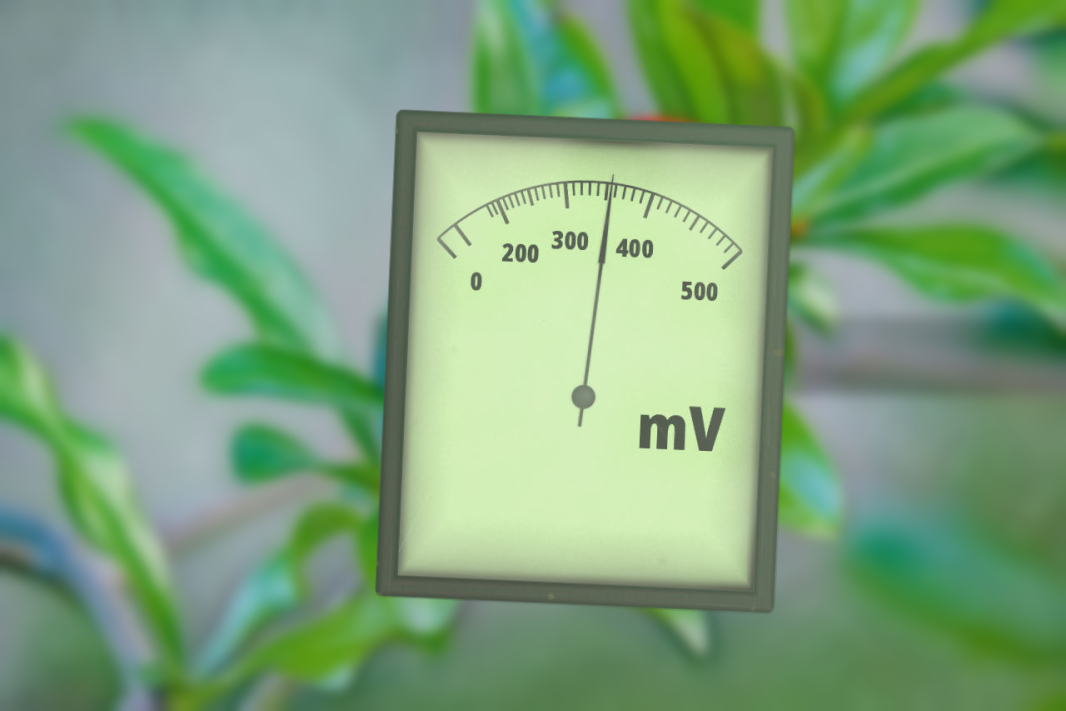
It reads mV 355
